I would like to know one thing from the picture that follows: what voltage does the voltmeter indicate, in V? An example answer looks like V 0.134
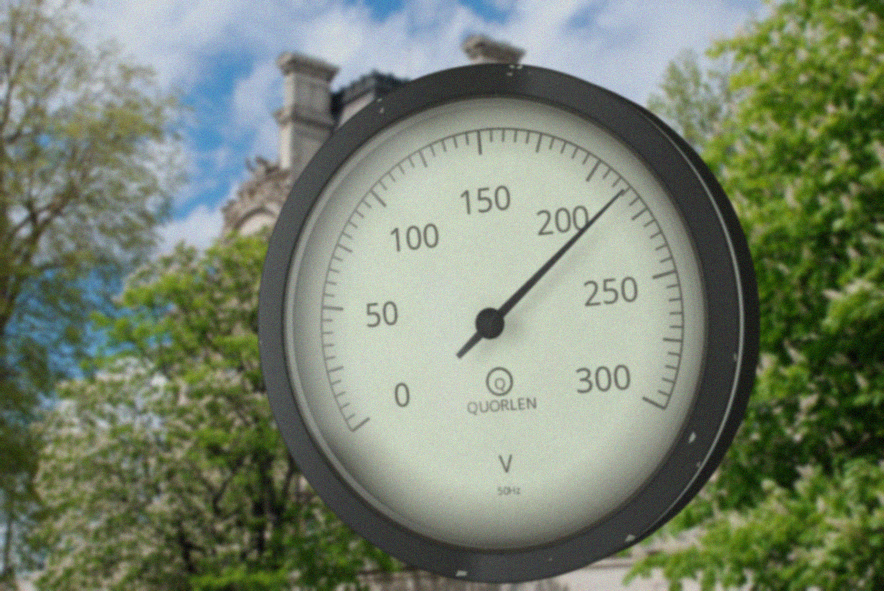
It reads V 215
